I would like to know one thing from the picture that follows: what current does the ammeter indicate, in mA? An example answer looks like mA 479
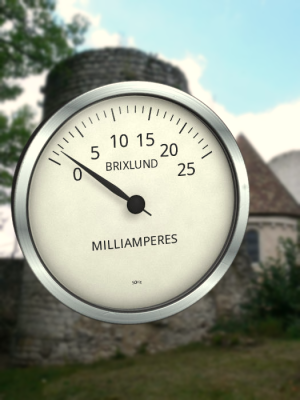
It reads mA 1.5
